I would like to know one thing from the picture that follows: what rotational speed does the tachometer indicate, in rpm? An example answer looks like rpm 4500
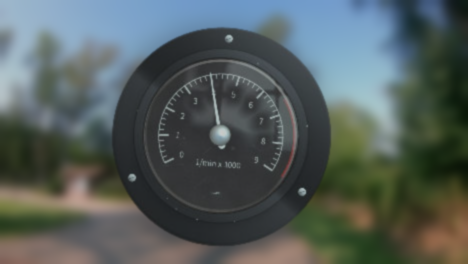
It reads rpm 4000
